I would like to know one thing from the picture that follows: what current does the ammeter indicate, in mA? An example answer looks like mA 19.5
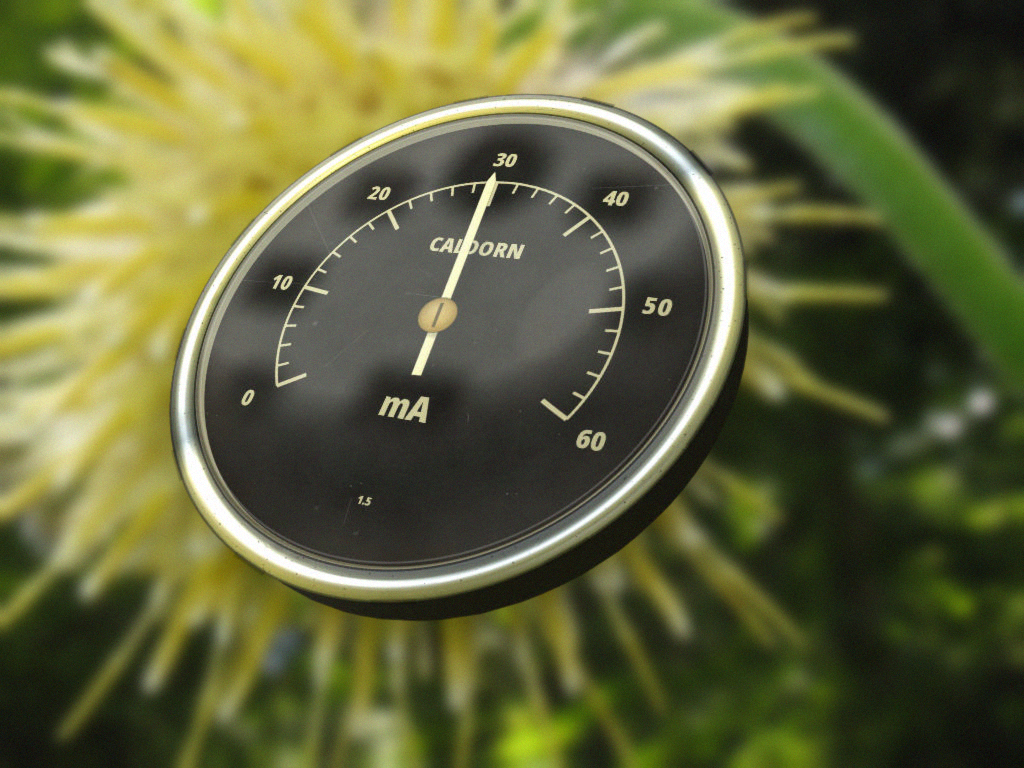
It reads mA 30
